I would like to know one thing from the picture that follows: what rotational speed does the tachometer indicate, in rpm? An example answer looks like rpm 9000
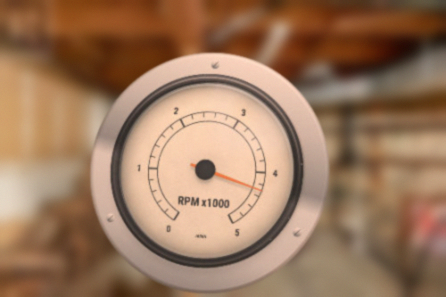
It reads rpm 4300
